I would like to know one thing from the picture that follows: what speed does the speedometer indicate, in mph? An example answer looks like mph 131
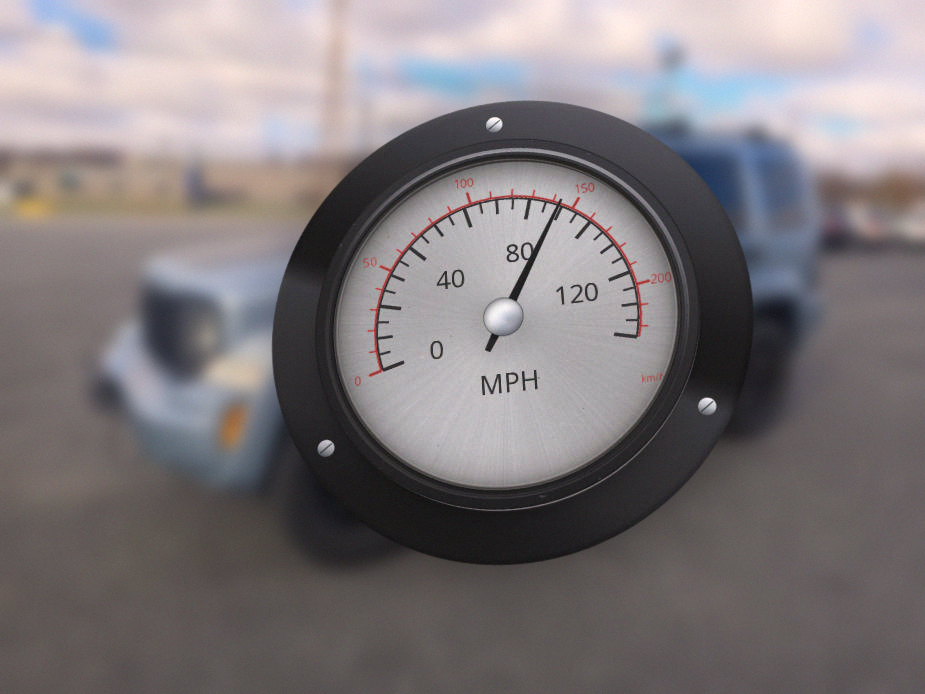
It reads mph 90
